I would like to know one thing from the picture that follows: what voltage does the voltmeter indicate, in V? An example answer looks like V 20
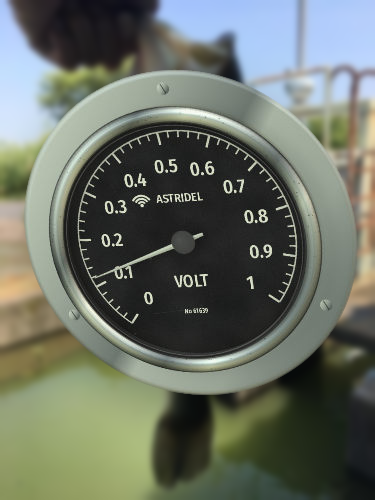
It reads V 0.12
